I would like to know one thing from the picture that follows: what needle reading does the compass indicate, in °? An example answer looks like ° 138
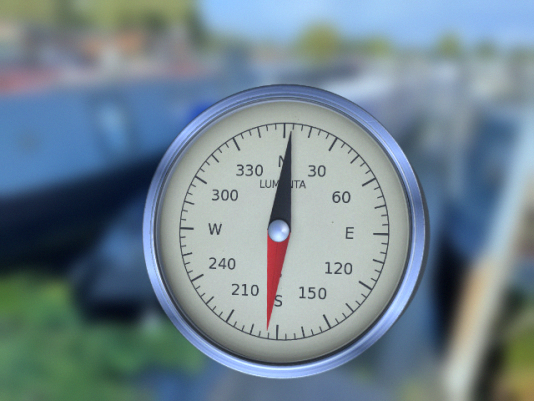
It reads ° 185
